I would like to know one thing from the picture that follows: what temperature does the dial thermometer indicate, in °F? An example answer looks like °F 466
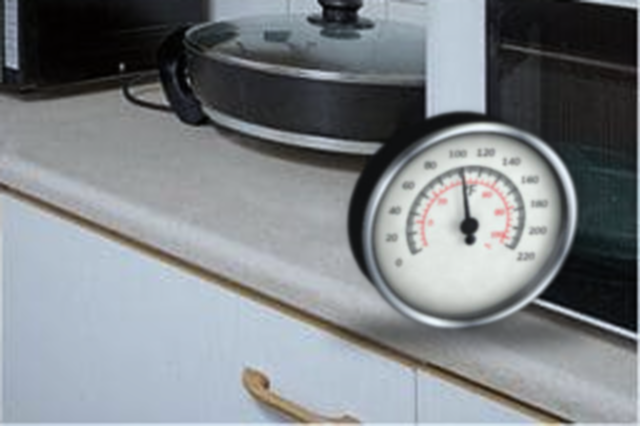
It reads °F 100
